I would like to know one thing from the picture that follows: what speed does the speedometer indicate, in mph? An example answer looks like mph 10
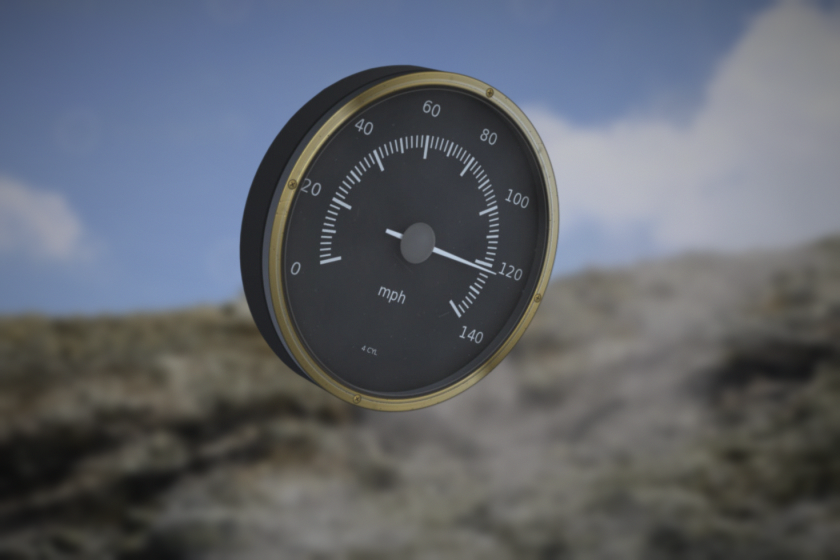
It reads mph 122
